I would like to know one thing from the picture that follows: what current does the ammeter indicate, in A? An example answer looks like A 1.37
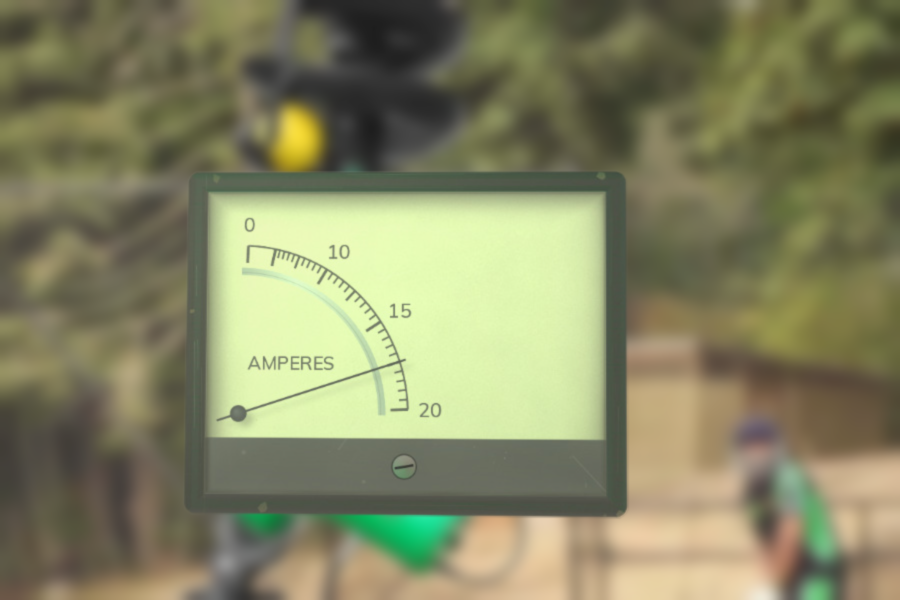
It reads A 17.5
